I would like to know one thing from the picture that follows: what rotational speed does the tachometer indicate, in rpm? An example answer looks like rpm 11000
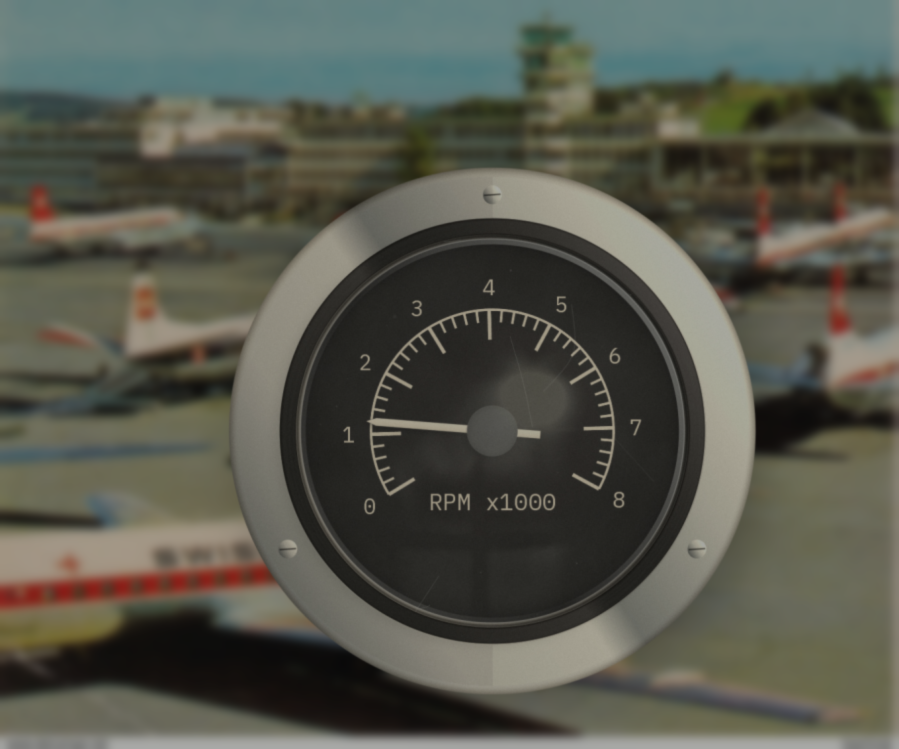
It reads rpm 1200
